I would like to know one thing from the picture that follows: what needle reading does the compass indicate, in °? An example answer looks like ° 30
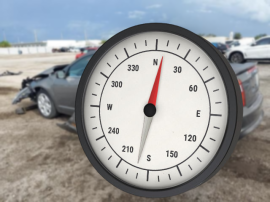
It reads ° 10
